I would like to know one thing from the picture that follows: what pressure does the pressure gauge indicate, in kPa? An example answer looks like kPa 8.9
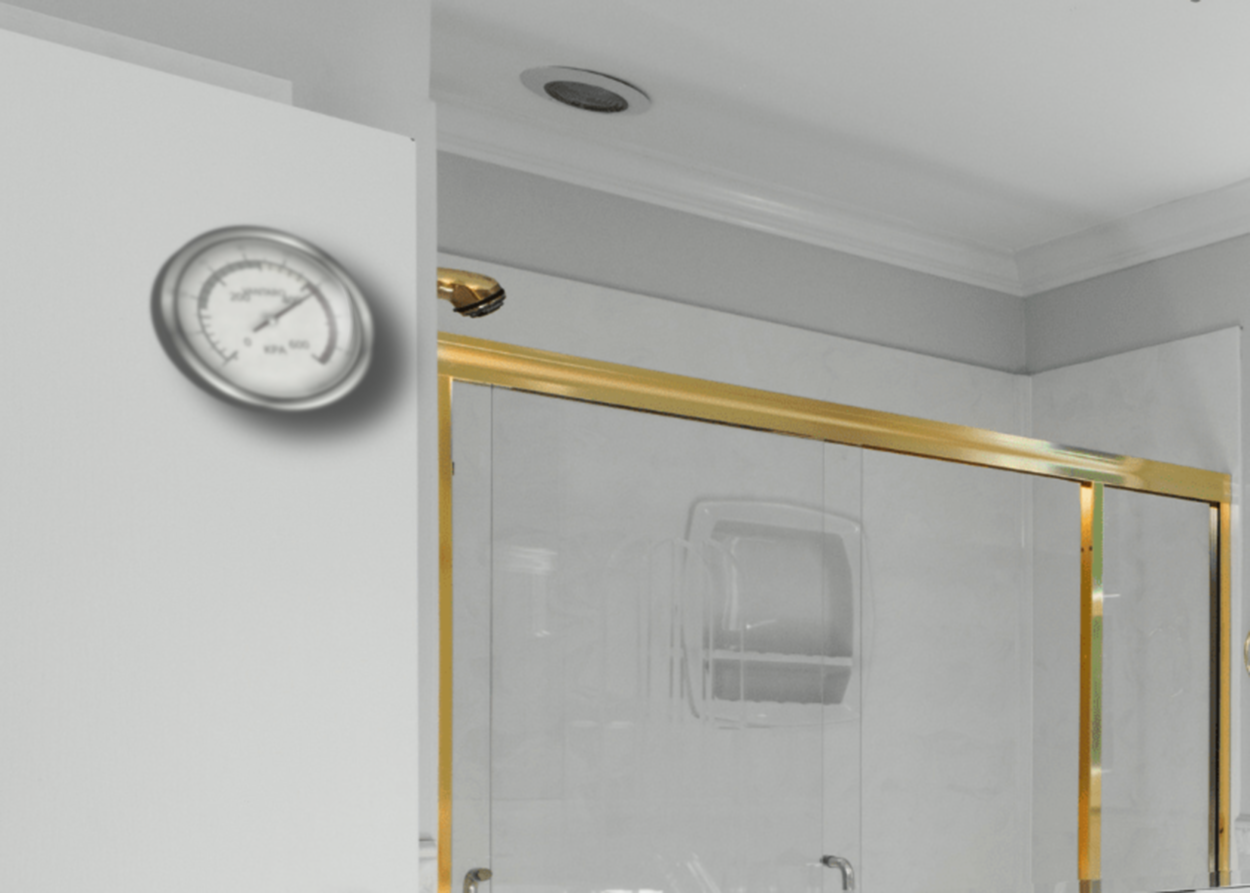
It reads kPa 420
